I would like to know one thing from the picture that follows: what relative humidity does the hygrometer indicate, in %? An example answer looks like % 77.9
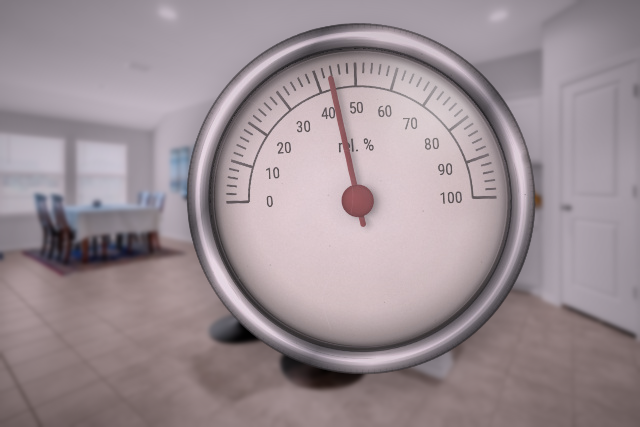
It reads % 44
